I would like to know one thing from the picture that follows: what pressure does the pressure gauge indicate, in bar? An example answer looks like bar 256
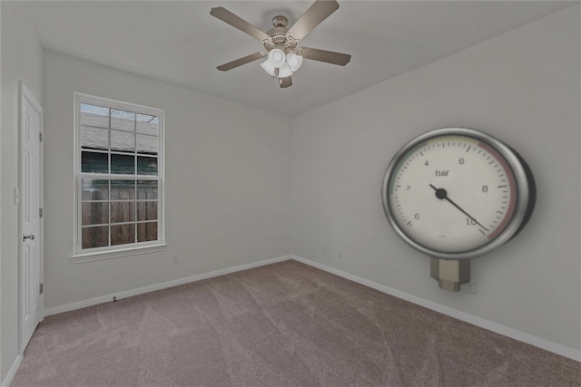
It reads bar 9.8
